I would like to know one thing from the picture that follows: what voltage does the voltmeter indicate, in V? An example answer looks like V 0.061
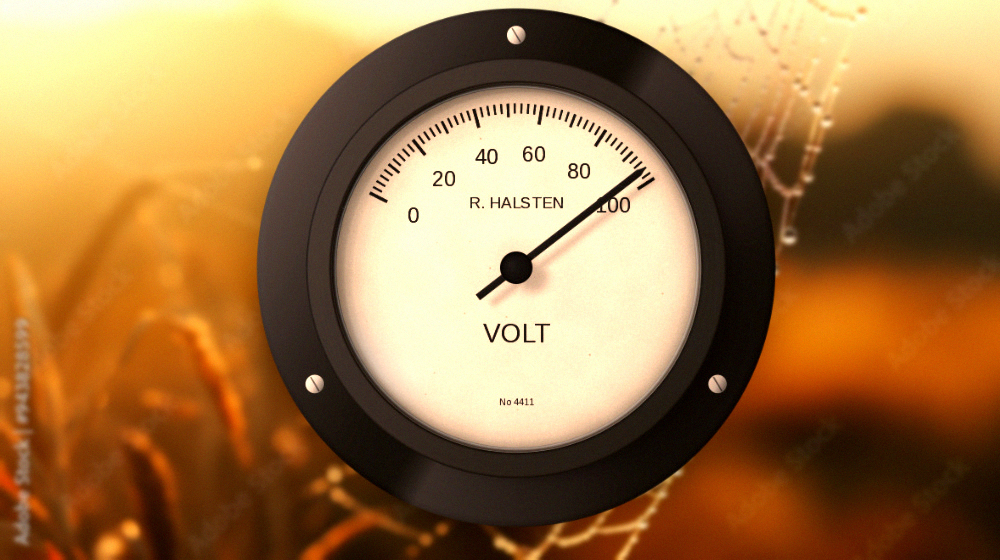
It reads V 96
